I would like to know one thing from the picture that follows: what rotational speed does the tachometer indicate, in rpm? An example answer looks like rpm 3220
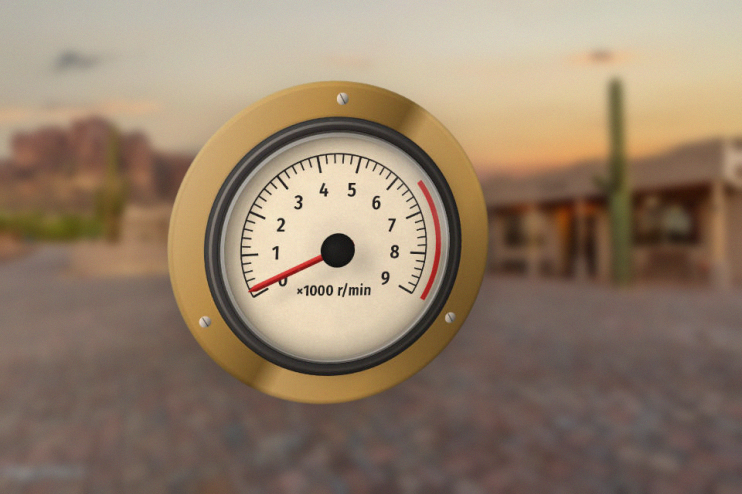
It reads rpm 200
